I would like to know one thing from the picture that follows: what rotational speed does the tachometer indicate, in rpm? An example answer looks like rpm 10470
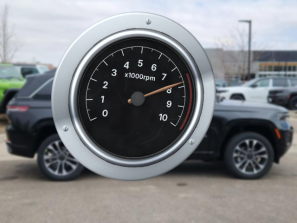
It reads rpm 7750
